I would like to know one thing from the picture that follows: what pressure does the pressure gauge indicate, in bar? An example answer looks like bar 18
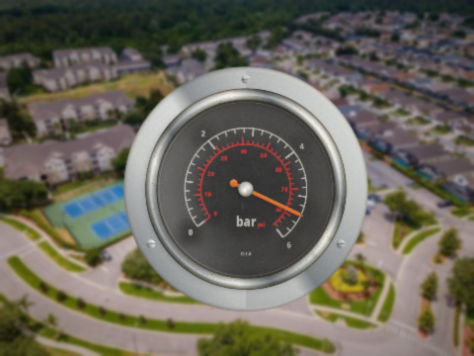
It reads bar 5.4
